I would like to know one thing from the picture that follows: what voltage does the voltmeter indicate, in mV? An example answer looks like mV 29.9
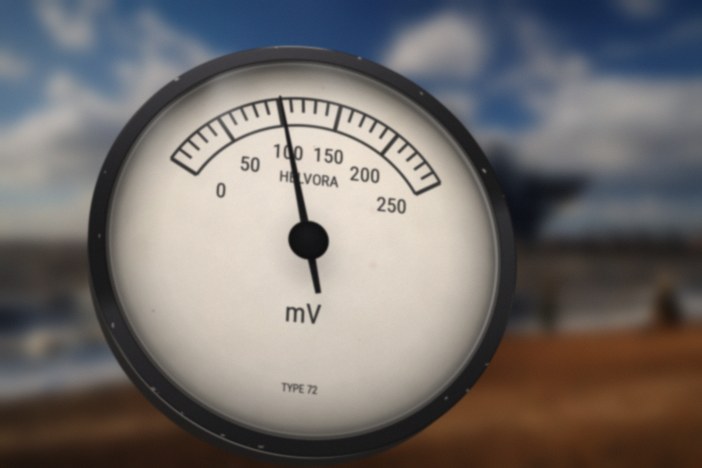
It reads mV 100
